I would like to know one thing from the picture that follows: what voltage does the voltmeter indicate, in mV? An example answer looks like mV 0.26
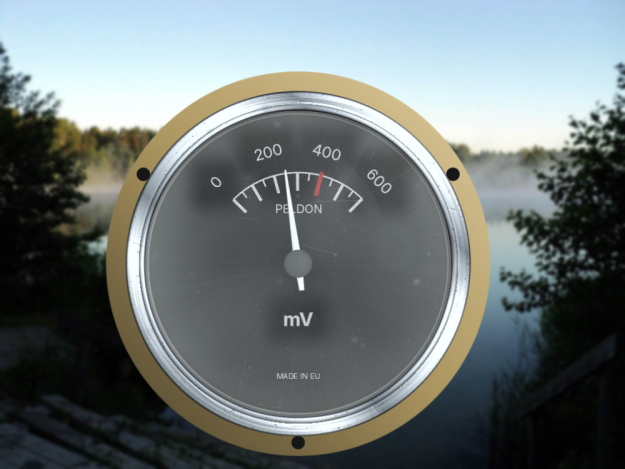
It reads mV 250
